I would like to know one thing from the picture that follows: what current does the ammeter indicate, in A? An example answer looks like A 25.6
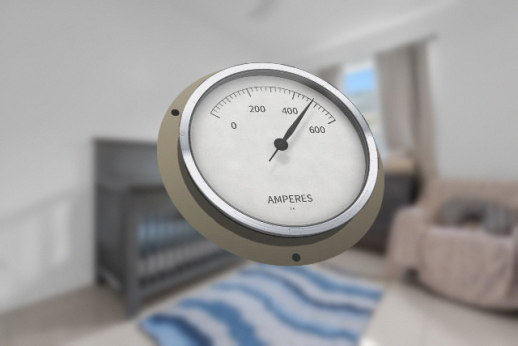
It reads A 480
